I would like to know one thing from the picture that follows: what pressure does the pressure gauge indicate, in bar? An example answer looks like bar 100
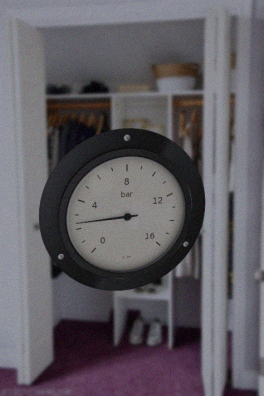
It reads bar 2.5
